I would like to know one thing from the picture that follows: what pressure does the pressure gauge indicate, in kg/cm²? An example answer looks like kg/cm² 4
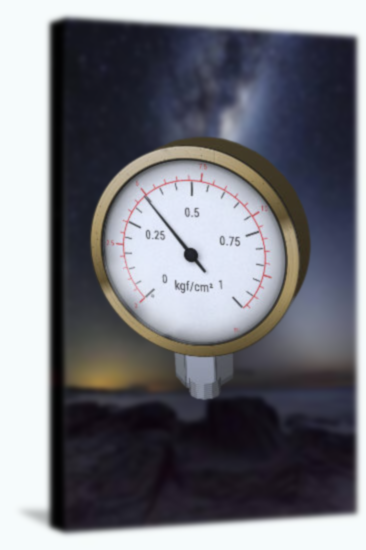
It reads kg/cm² 0.35
